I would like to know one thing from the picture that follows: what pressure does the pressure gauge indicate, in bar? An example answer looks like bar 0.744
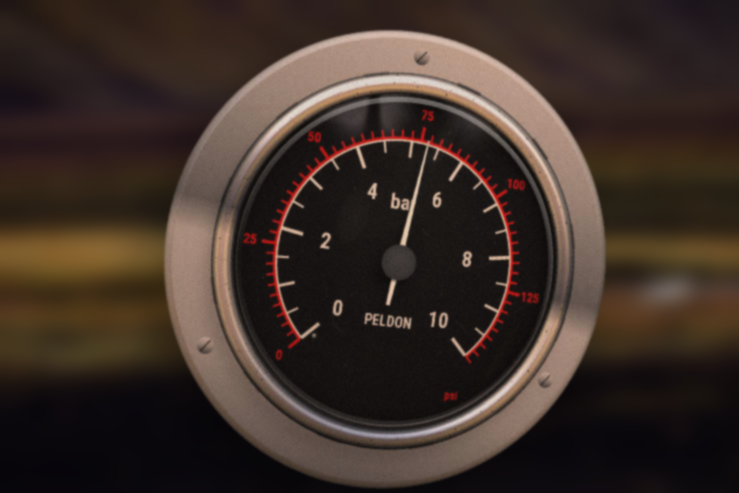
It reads bar 5.25
